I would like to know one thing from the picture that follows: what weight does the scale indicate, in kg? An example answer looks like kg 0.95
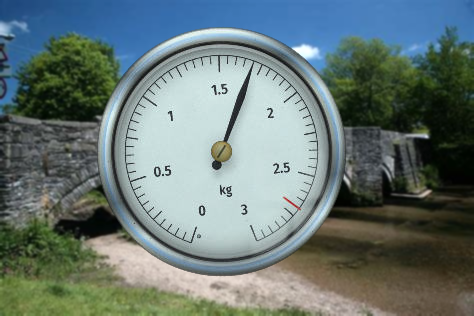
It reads kg 1.7
